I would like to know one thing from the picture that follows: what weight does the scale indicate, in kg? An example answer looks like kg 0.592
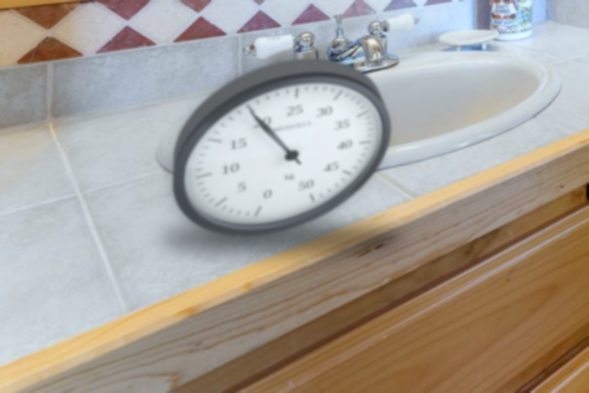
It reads kg 20
